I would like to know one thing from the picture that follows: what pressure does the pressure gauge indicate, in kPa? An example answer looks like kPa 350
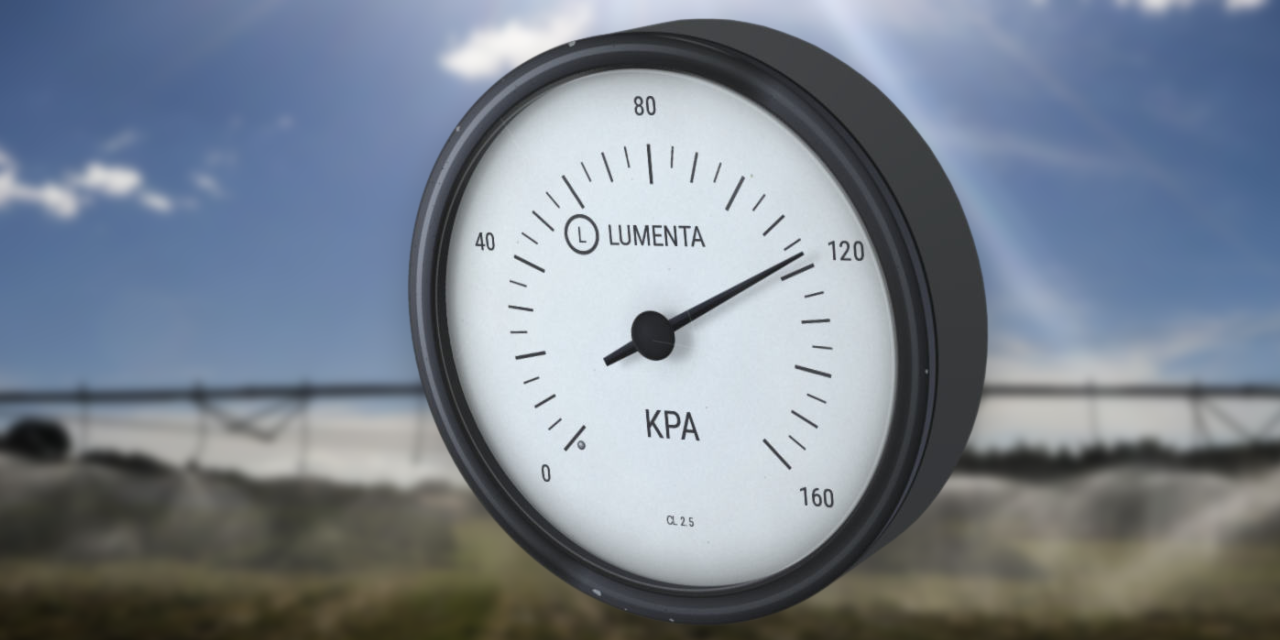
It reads kPa 117.5
